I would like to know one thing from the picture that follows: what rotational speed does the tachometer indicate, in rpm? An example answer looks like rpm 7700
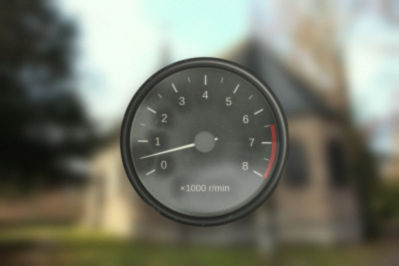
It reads rpm 500
